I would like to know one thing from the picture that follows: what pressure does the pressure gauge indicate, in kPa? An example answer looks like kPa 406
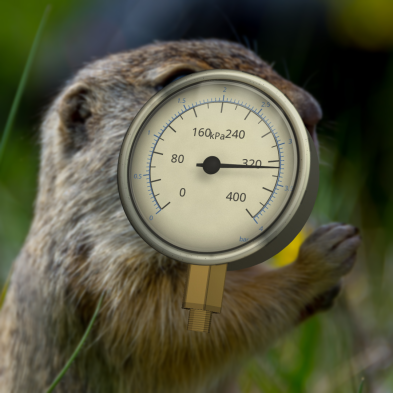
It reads kPa 330
